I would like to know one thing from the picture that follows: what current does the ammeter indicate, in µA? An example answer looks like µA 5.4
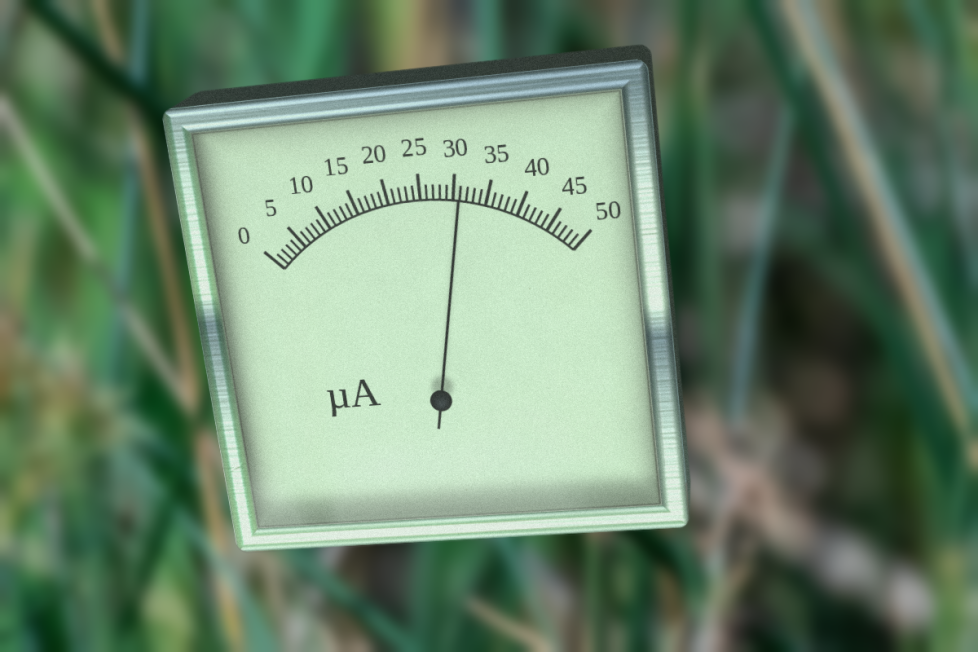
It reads µA 31
